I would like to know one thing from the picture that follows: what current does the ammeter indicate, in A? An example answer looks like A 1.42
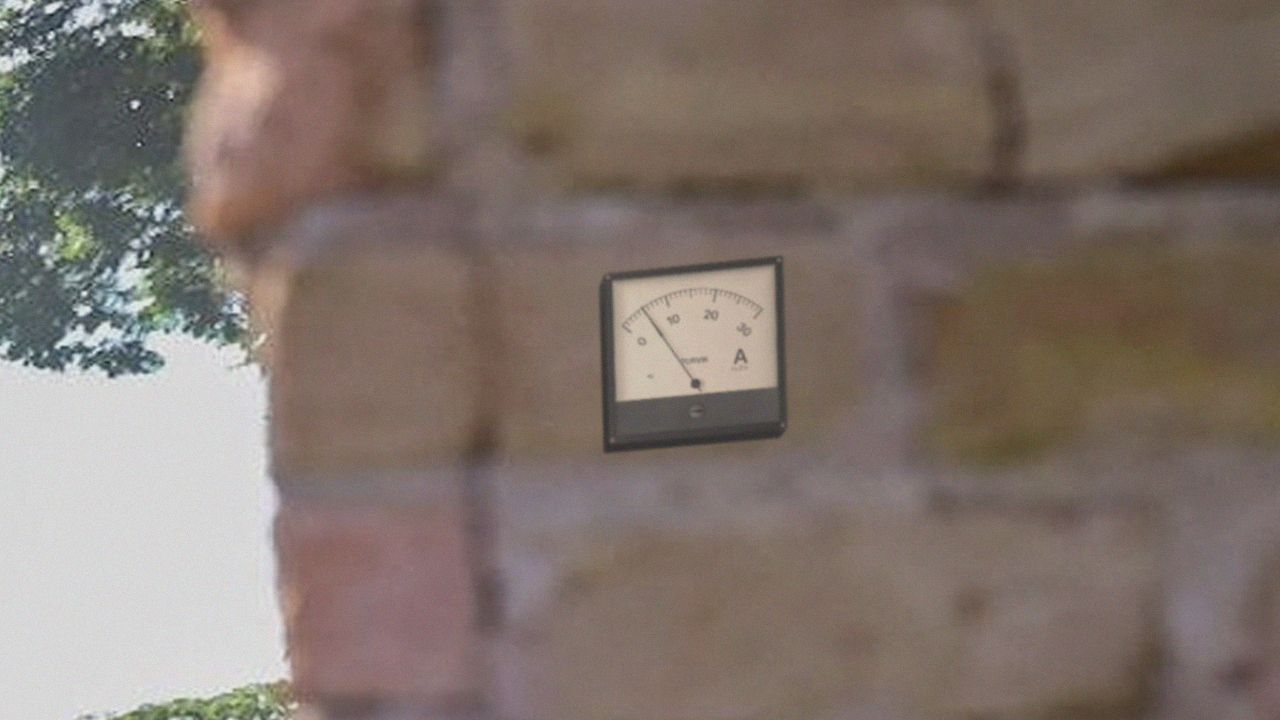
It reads A 5
